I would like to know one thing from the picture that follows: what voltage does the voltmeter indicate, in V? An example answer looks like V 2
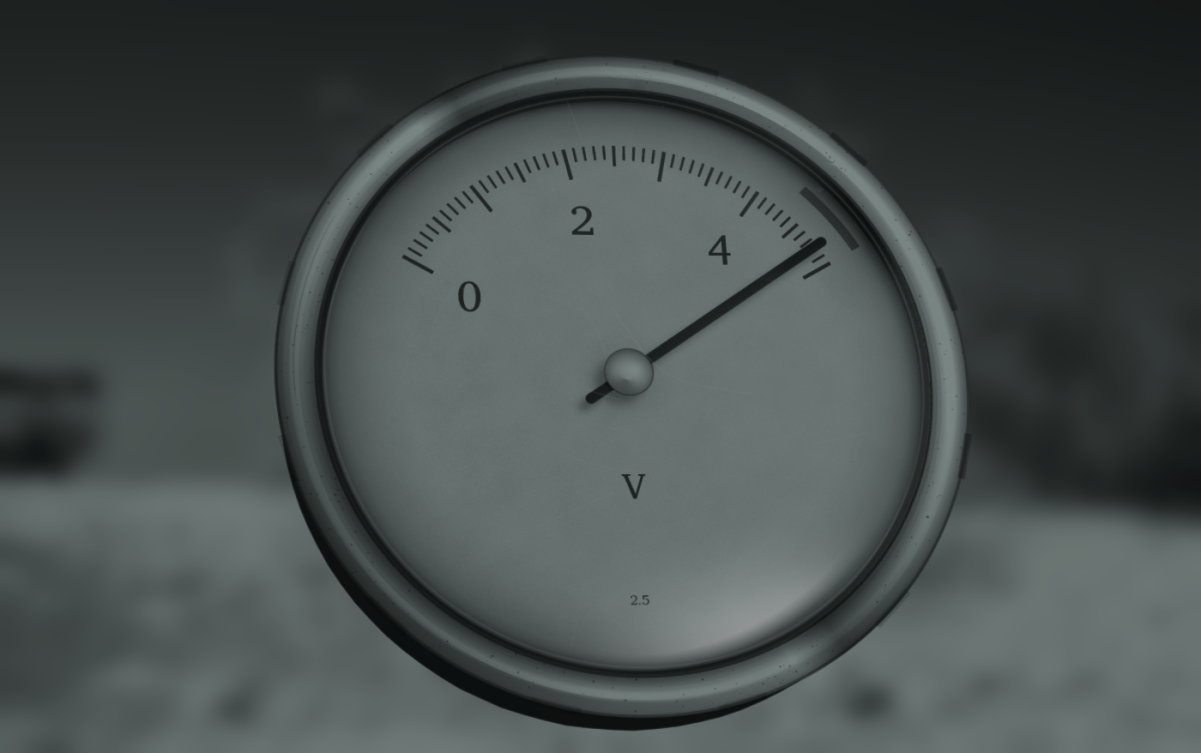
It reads V 4.8
